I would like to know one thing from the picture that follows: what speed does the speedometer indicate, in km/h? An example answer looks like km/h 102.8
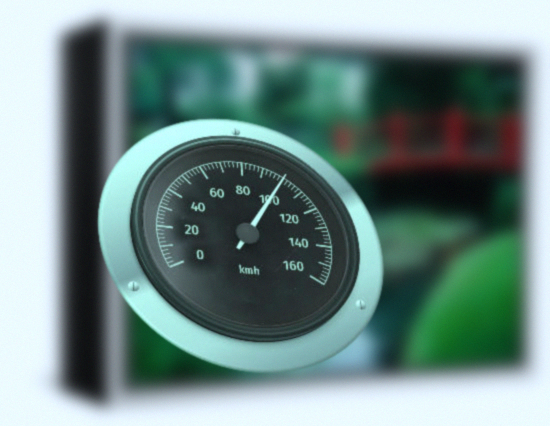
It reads km/h 100
